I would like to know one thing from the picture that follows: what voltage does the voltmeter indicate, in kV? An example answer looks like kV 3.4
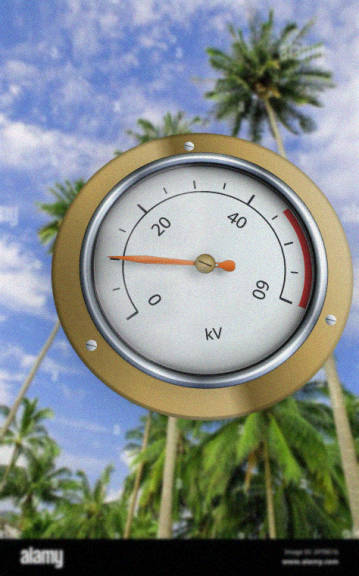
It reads kV 10
